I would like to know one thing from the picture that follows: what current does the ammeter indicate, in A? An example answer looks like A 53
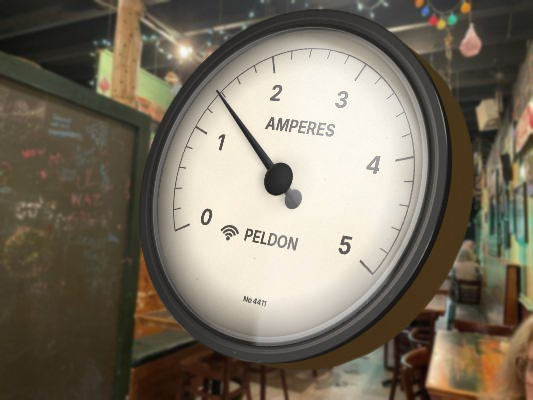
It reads A 1.4
